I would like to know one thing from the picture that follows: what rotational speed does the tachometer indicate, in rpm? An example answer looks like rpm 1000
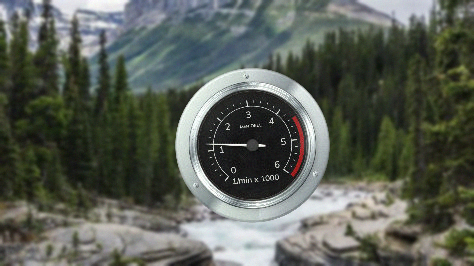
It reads rpm 1200
